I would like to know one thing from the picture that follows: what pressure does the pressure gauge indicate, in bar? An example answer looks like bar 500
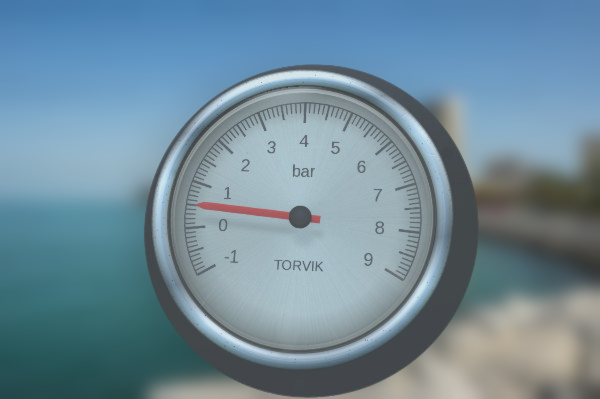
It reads bar 0.5
